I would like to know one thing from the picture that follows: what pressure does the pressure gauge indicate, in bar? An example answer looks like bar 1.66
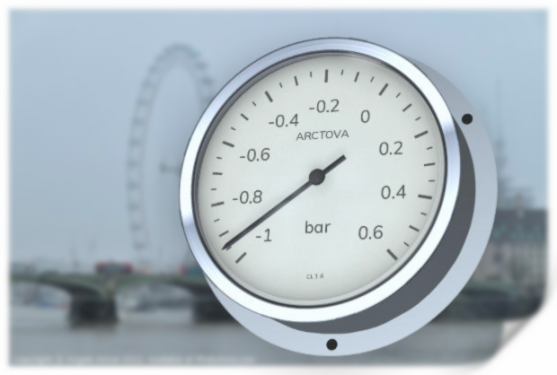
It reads bar -0.95
